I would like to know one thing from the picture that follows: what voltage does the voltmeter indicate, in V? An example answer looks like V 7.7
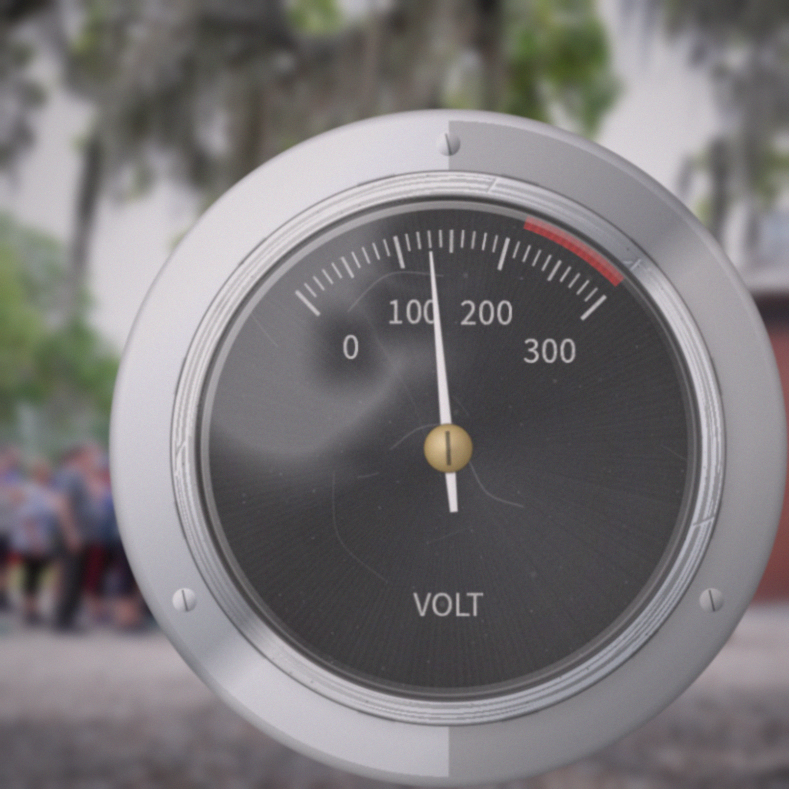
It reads V 130
